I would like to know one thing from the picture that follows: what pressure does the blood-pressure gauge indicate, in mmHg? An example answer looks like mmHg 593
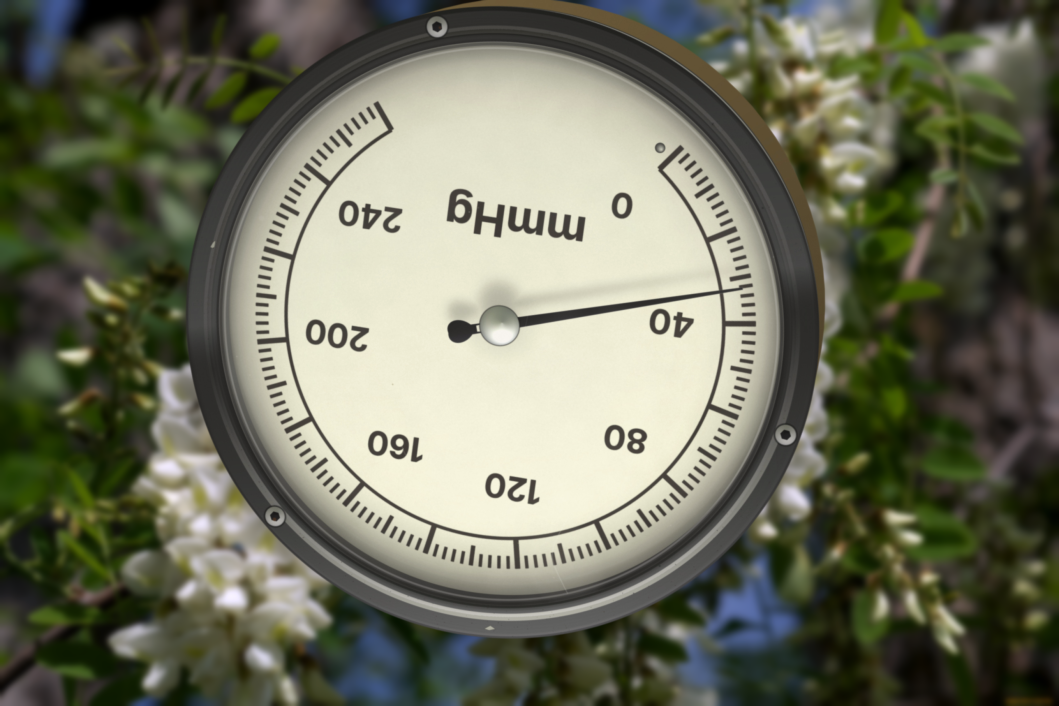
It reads mmHg 32
